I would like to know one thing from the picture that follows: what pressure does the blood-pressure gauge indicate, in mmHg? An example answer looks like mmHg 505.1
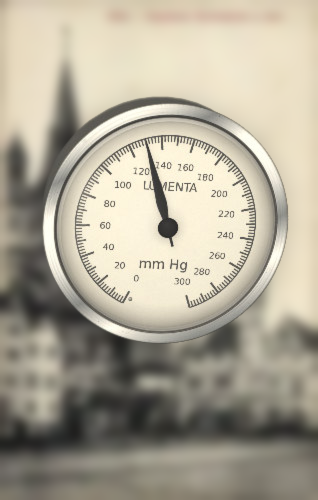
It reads mmHg 130
